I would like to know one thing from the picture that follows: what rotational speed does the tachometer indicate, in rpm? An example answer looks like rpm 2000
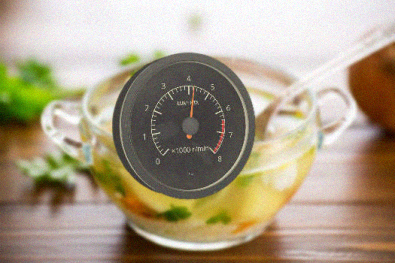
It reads rpm 4200
